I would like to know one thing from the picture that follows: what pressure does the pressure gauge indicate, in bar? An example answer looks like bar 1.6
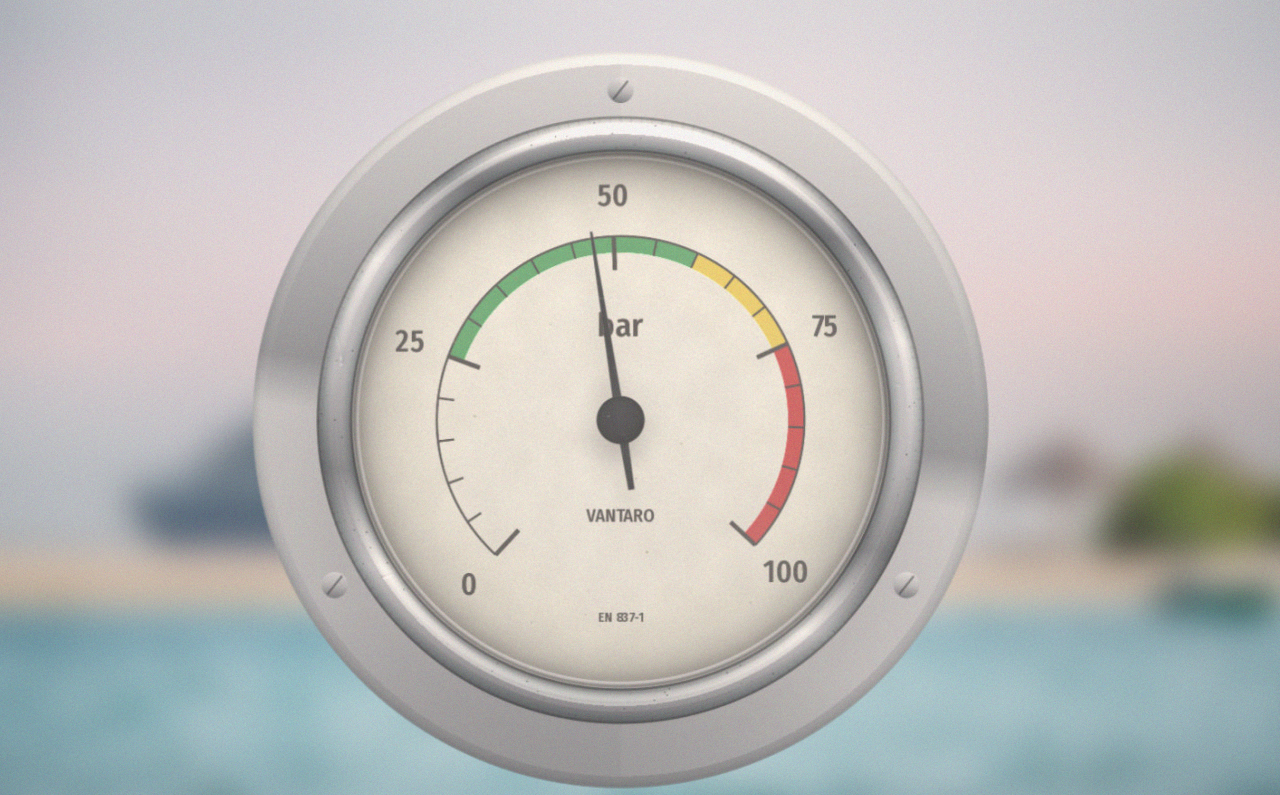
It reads bar 47.5
